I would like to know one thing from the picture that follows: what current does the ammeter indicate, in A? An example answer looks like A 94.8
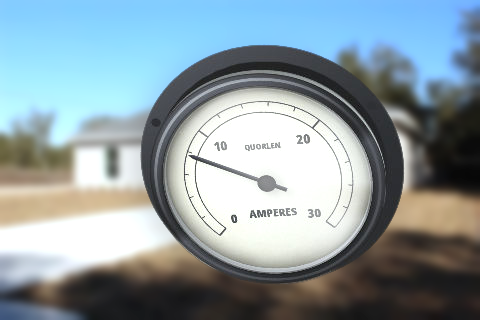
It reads A 8
